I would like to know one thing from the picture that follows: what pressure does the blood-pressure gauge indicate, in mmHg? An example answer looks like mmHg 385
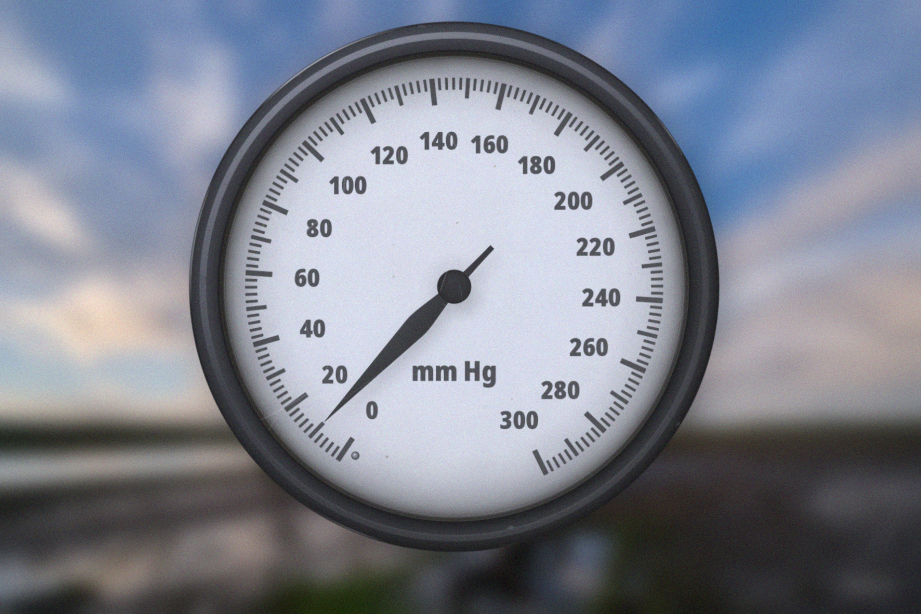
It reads mmHg 10
